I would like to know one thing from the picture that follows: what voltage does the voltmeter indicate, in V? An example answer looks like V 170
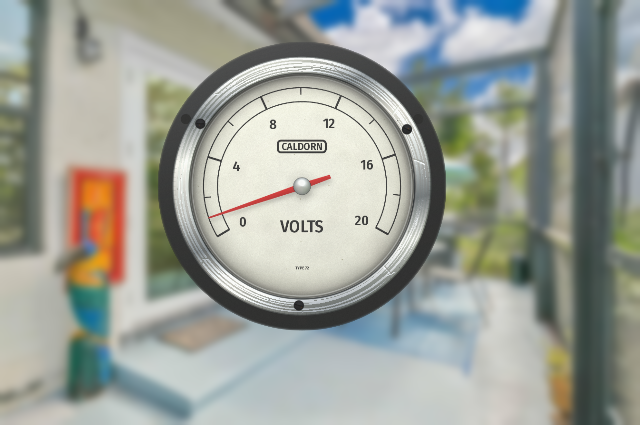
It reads V 1
